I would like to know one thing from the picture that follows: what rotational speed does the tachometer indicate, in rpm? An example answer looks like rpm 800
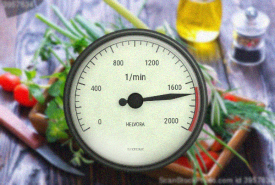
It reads rpm 1700
